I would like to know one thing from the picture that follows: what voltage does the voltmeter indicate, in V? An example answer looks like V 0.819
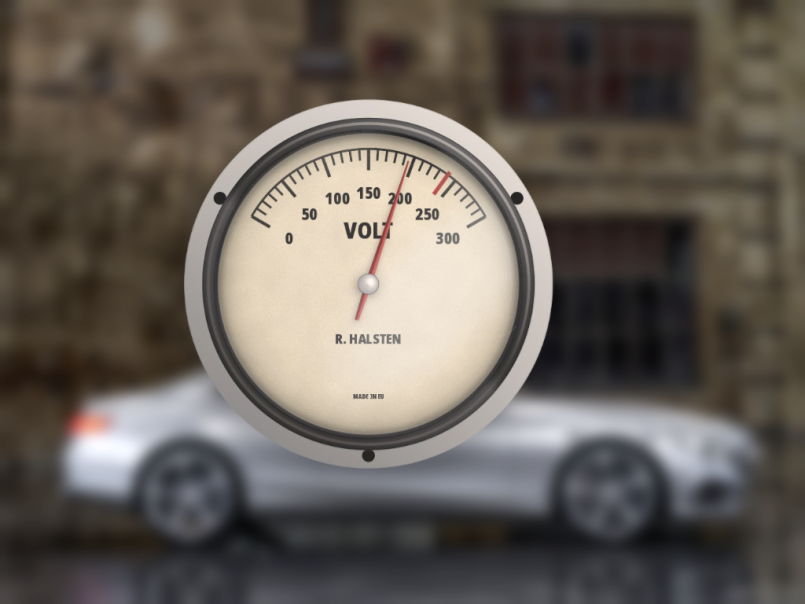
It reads V 195
